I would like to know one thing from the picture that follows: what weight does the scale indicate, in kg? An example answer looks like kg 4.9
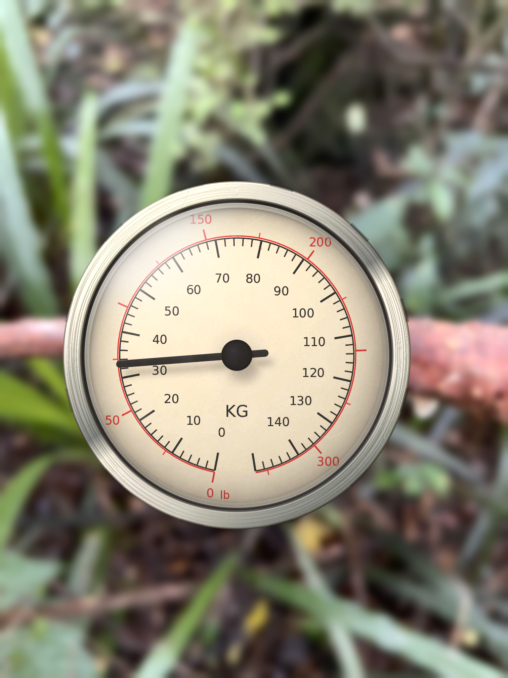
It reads kg 33
